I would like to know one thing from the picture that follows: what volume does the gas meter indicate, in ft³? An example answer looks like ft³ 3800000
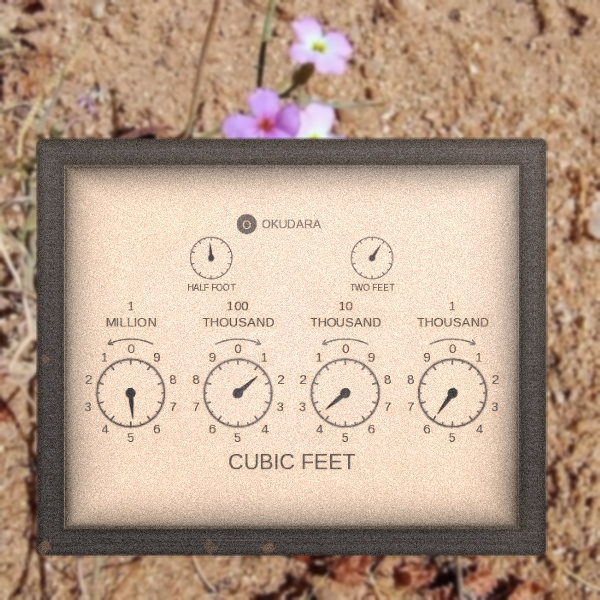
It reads ft³ 513600
